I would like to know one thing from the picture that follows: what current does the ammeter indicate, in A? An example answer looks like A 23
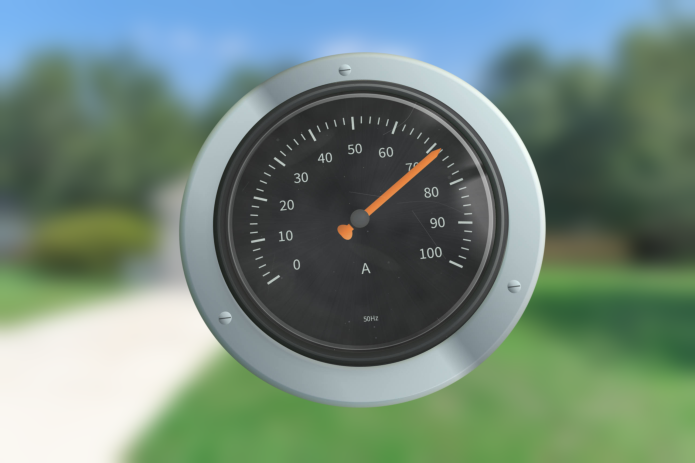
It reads A 72
